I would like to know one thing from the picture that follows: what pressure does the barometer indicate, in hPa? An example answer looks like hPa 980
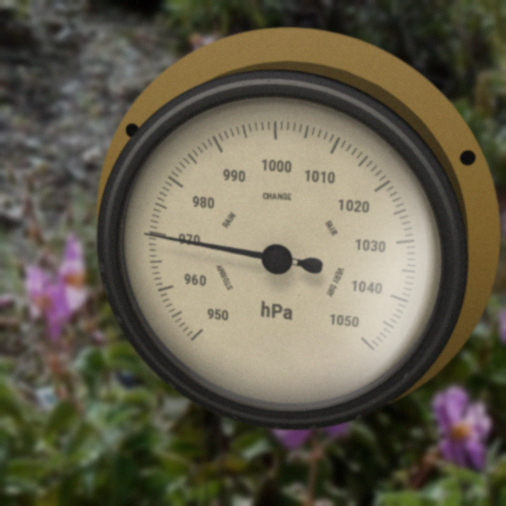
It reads hPa 970
